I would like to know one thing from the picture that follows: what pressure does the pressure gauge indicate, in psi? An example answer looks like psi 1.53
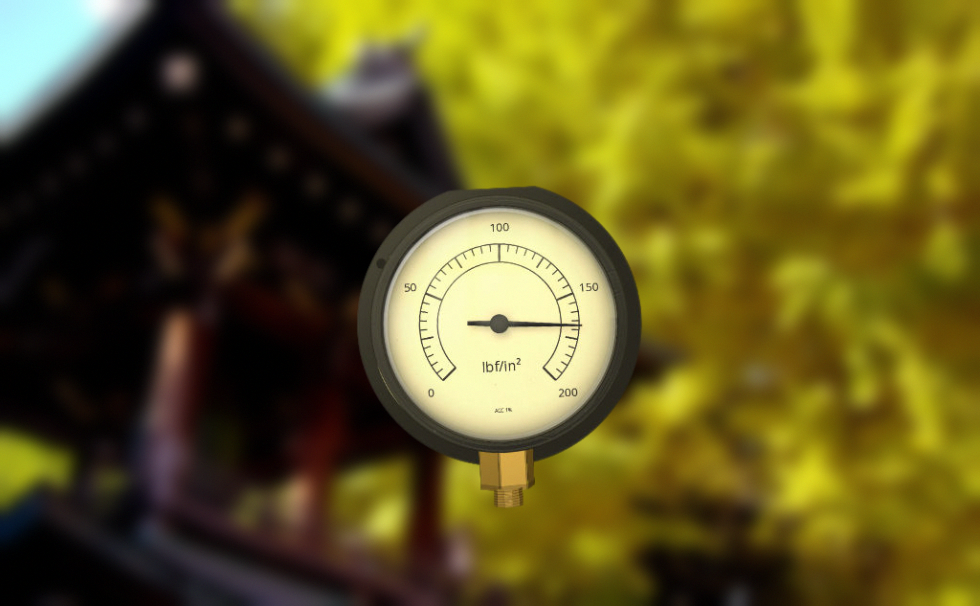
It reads psi 167.5
